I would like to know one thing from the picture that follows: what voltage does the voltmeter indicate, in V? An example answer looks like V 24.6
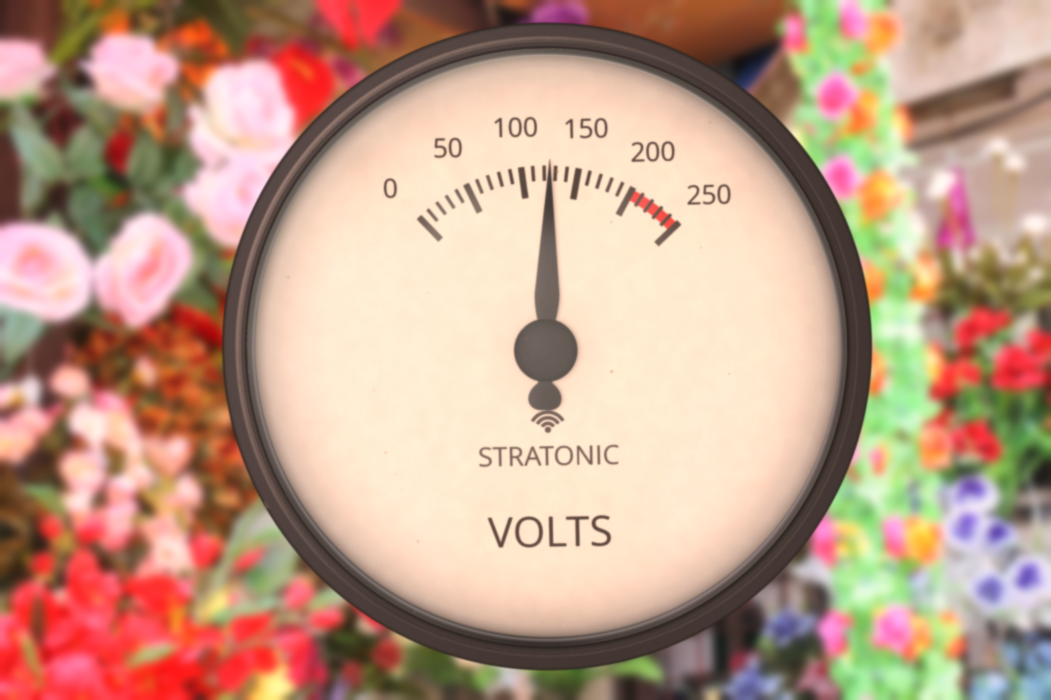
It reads V 125
